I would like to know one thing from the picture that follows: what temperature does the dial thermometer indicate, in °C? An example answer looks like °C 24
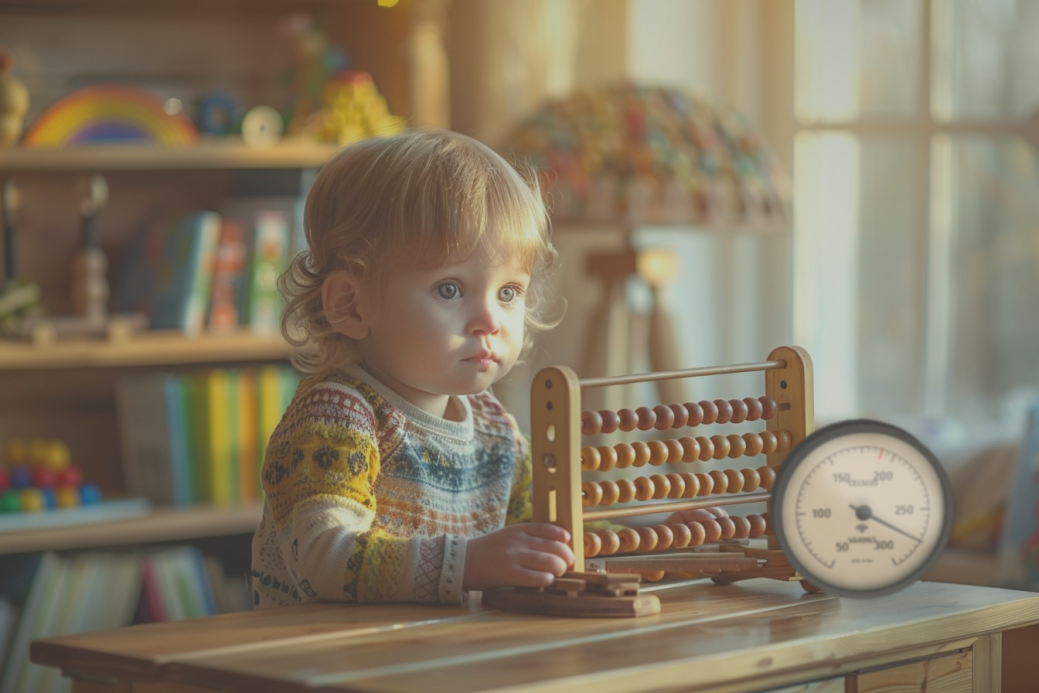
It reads °C 275
